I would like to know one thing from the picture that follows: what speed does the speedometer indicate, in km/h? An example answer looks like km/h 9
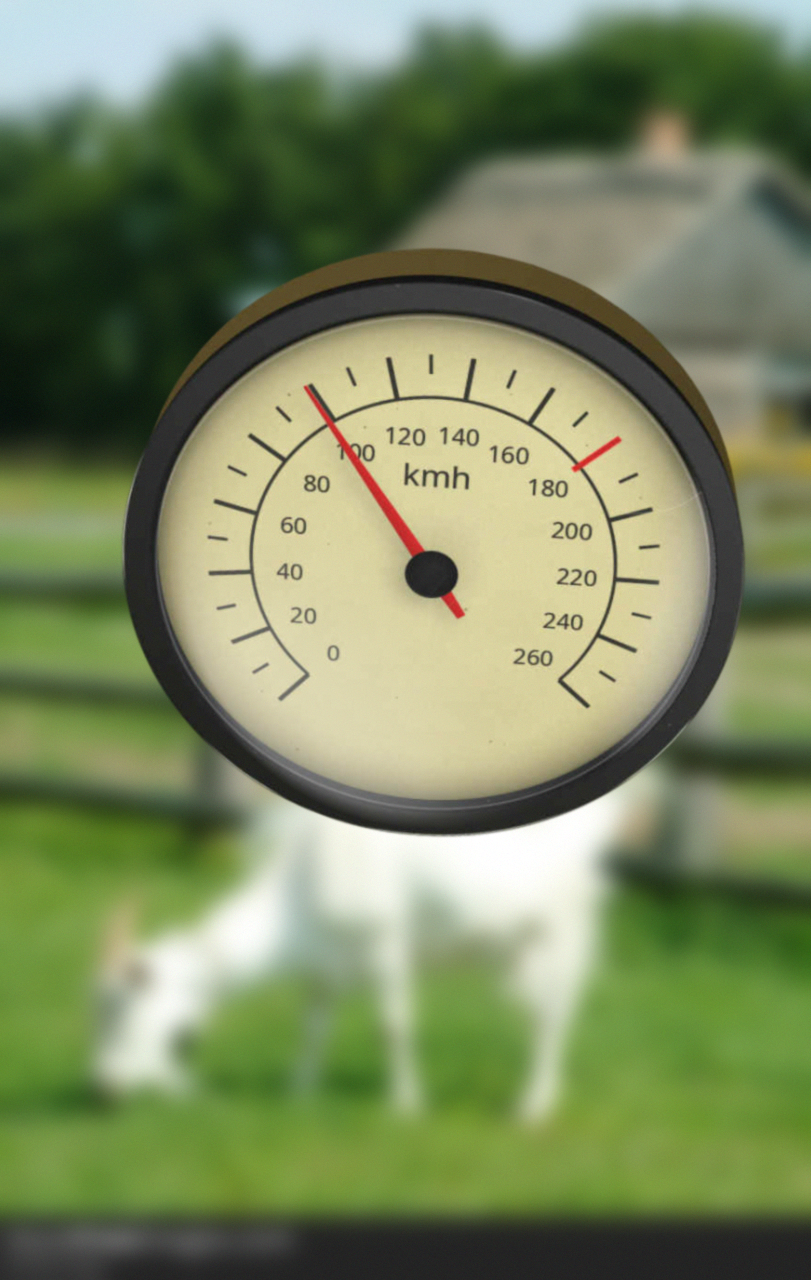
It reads km/h 100
